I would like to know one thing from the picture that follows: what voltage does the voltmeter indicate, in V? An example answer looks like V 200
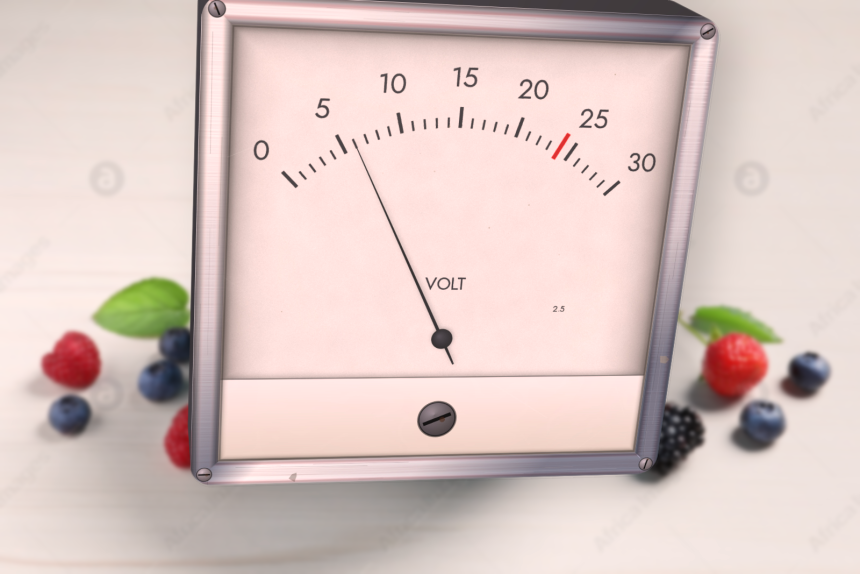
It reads V 6
